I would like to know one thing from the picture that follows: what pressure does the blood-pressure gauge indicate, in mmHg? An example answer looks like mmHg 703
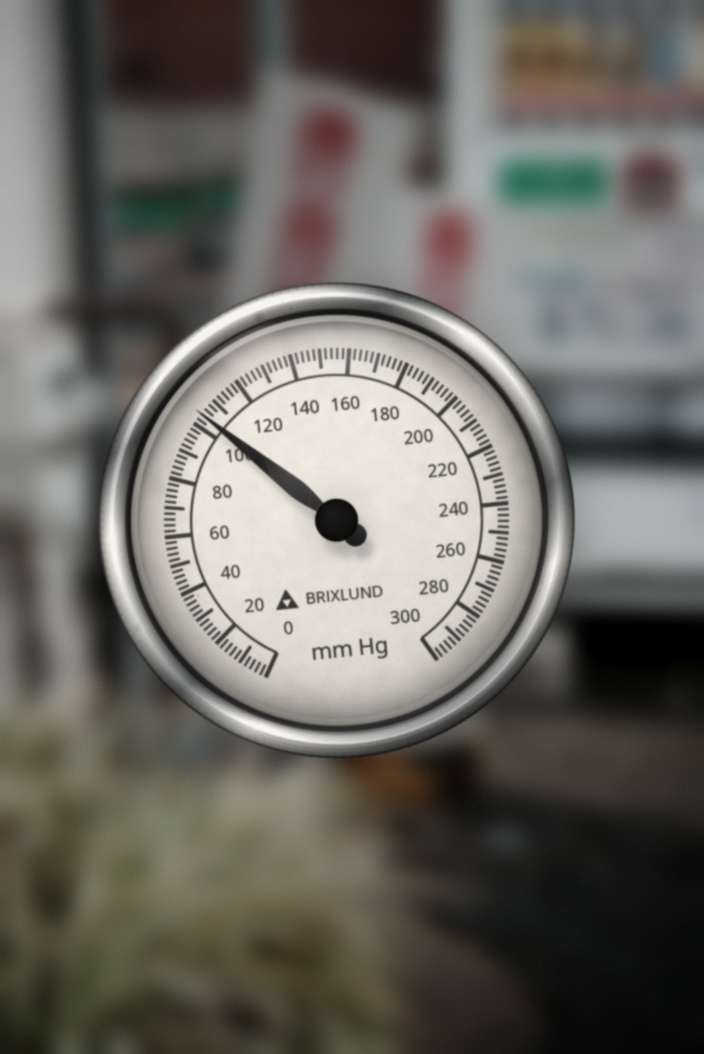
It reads mmHg 104
